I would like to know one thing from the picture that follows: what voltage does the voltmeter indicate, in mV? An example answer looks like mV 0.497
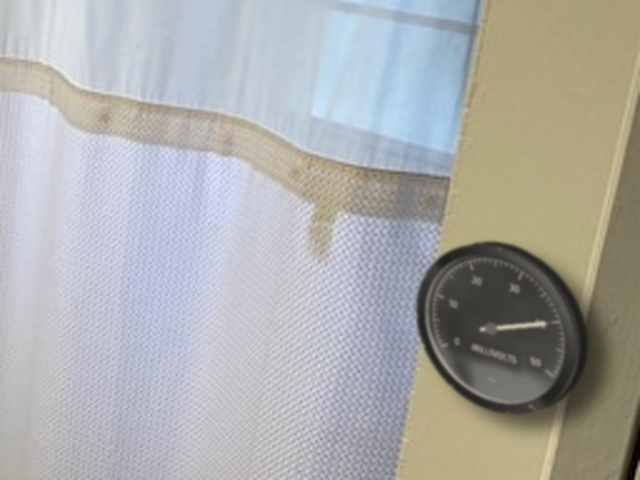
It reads mV 40
